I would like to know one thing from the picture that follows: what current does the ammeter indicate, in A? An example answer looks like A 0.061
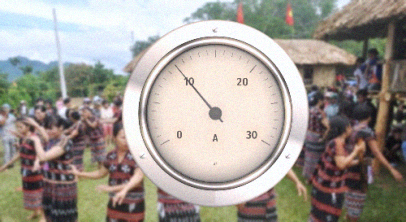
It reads A 10
